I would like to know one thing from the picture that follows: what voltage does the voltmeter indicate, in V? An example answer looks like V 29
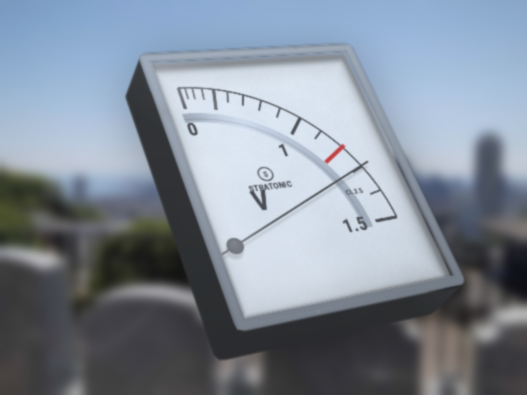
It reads V 1.3
